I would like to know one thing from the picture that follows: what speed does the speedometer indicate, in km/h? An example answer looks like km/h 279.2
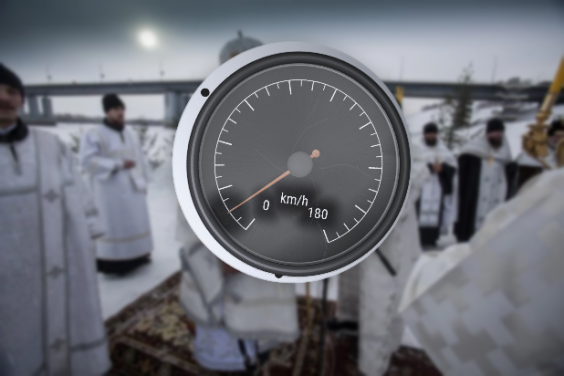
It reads km/h 10
